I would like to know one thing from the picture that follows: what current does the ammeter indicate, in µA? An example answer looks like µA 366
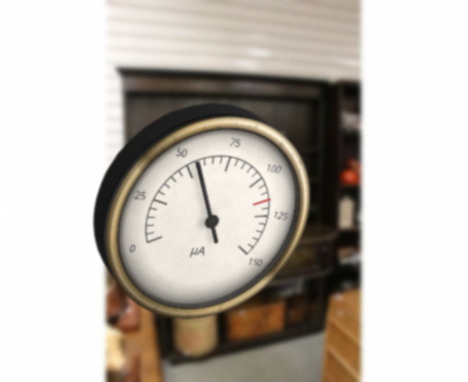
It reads µA 55
